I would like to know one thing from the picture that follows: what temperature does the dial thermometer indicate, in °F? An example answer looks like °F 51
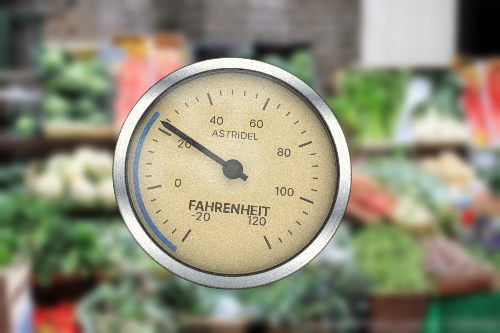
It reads °F 22
